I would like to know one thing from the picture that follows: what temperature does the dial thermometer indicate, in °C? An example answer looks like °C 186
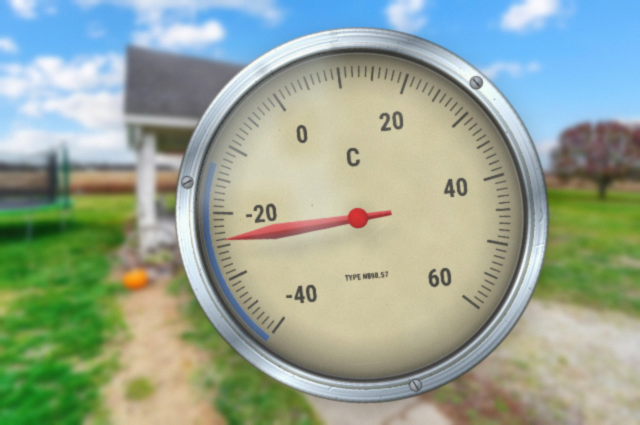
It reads °C -24
